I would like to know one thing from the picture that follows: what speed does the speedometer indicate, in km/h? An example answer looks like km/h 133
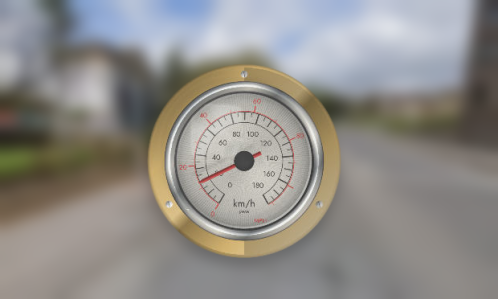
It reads km/h 20
